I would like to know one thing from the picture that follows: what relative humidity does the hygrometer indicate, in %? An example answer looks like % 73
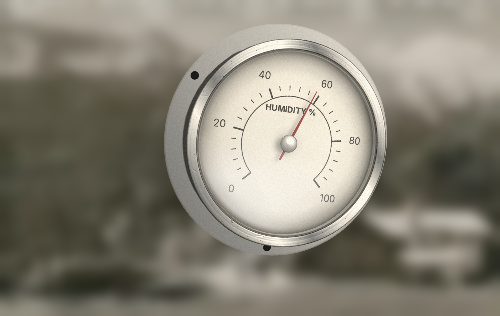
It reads % 58
